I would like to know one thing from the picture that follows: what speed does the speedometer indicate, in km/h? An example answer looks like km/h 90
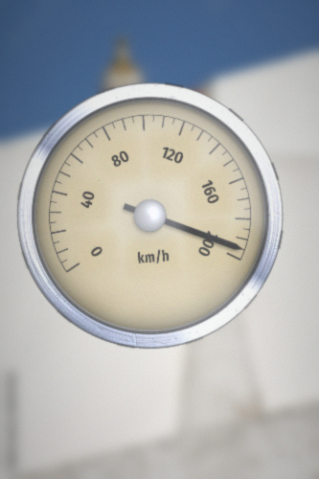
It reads km/h 195
